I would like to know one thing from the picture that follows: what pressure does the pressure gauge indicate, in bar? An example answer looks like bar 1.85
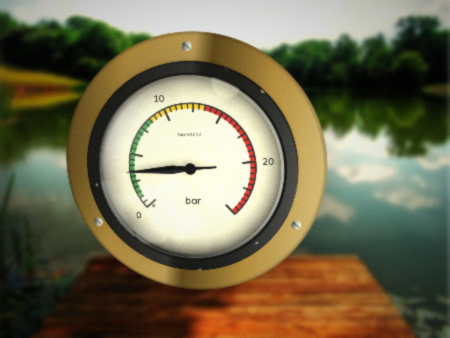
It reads bar 3.5
